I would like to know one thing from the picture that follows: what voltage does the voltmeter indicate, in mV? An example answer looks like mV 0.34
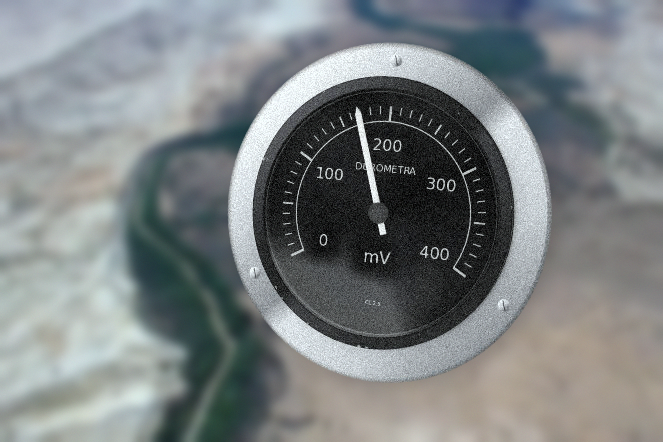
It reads mV 170
